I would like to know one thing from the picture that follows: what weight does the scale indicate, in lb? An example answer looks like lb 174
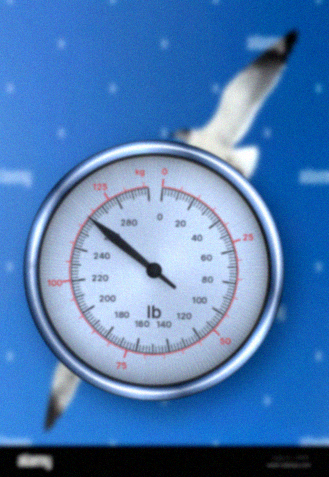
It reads lb 260
